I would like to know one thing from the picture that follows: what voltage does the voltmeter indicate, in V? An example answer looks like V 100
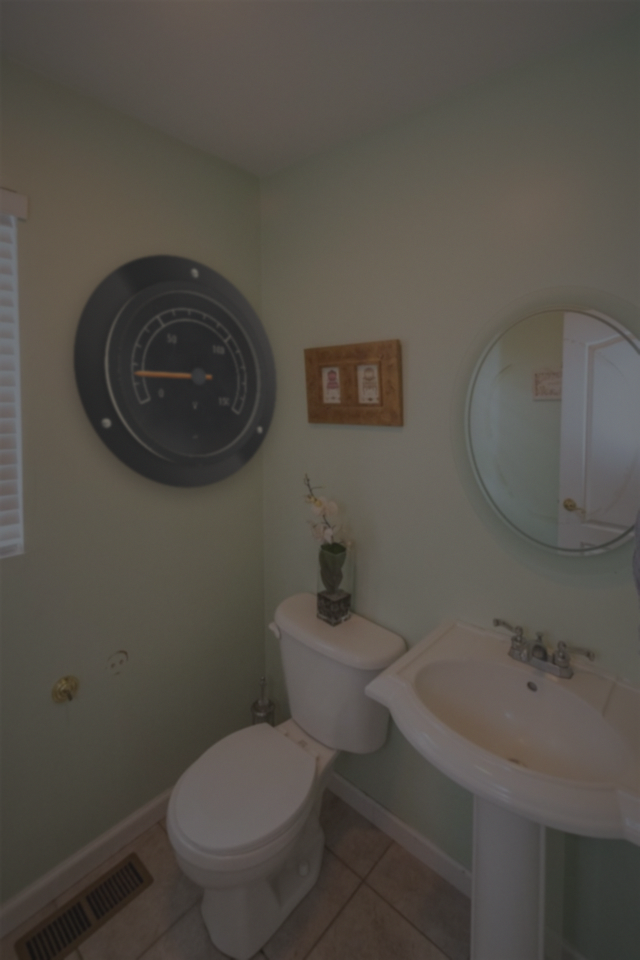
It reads V 15
